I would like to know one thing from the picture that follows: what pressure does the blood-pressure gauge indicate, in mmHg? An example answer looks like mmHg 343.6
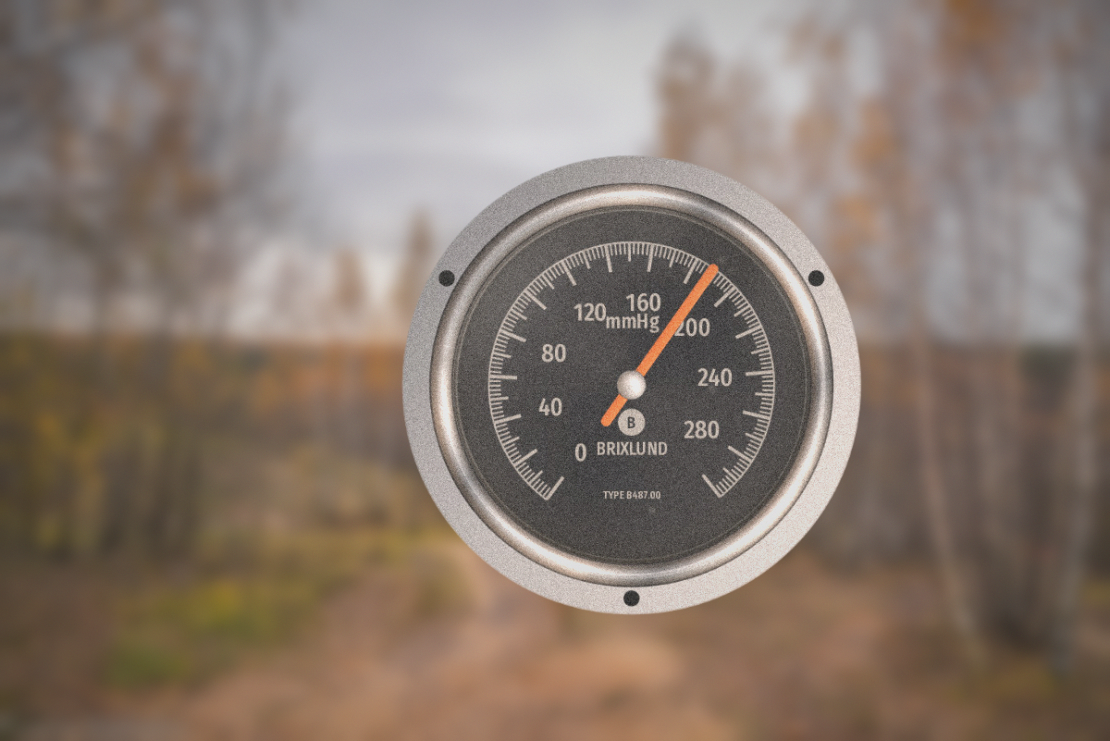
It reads mmHg 188
